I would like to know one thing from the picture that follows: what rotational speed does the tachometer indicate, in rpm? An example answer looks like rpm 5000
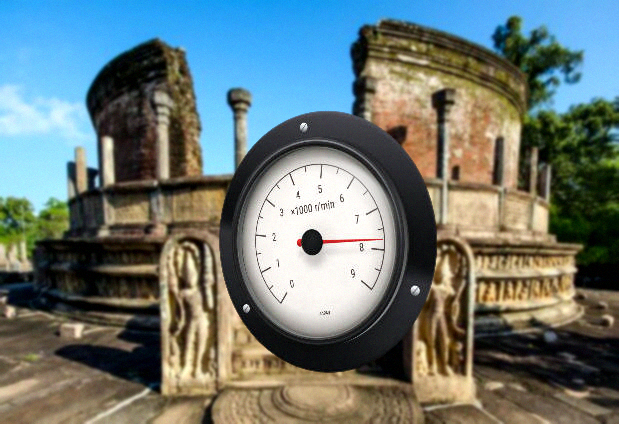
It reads rpm 7750
